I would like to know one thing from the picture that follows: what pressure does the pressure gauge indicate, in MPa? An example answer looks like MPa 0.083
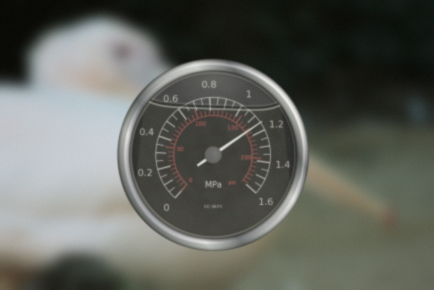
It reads MPa 1.15
